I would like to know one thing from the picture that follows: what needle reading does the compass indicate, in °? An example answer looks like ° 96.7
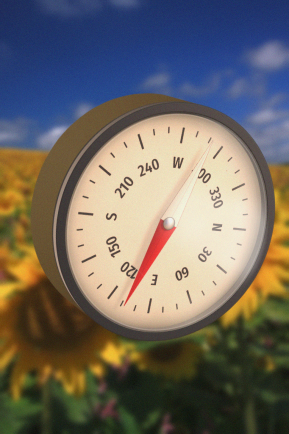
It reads ° 110
